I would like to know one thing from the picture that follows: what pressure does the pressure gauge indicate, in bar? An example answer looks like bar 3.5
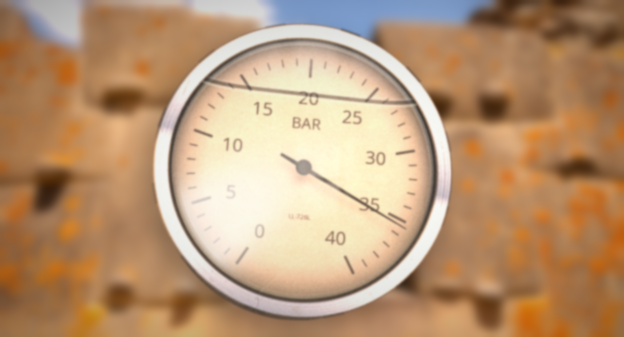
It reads bar 35.5
